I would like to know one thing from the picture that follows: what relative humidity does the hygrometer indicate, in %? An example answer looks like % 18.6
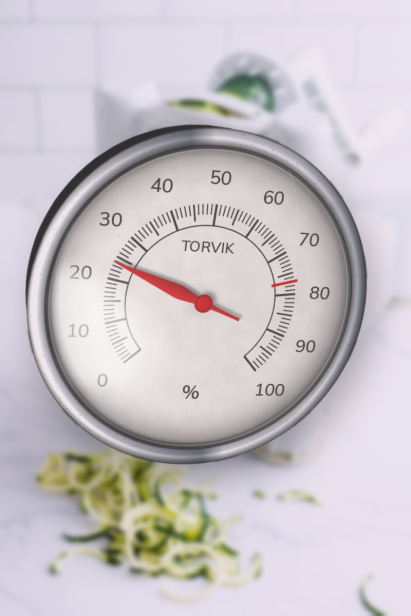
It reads % 24
